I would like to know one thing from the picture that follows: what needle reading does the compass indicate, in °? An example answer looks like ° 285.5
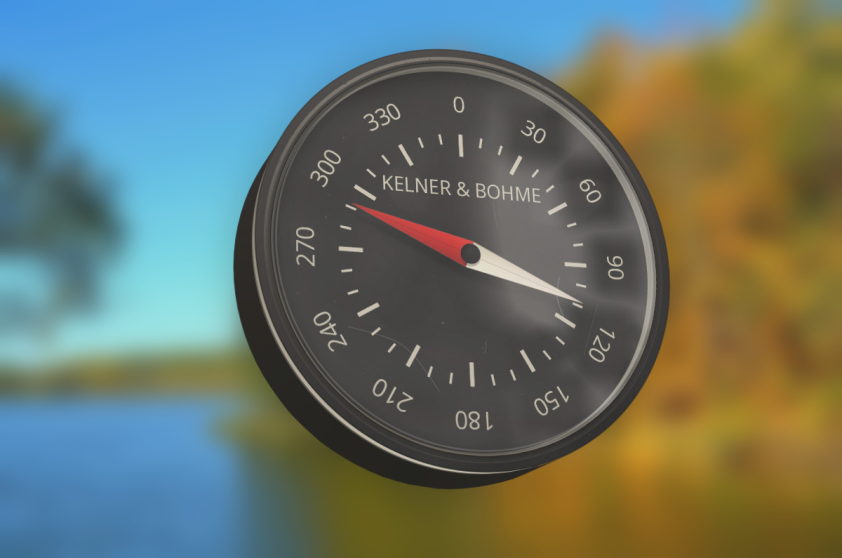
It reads ° 290
